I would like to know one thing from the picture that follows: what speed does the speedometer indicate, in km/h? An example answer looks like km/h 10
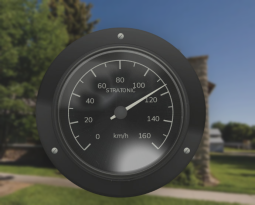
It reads km/h 115
